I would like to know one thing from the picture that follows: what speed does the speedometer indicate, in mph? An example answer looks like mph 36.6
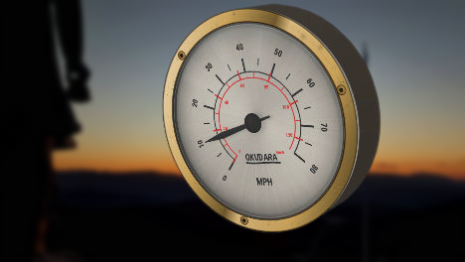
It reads mph 10
